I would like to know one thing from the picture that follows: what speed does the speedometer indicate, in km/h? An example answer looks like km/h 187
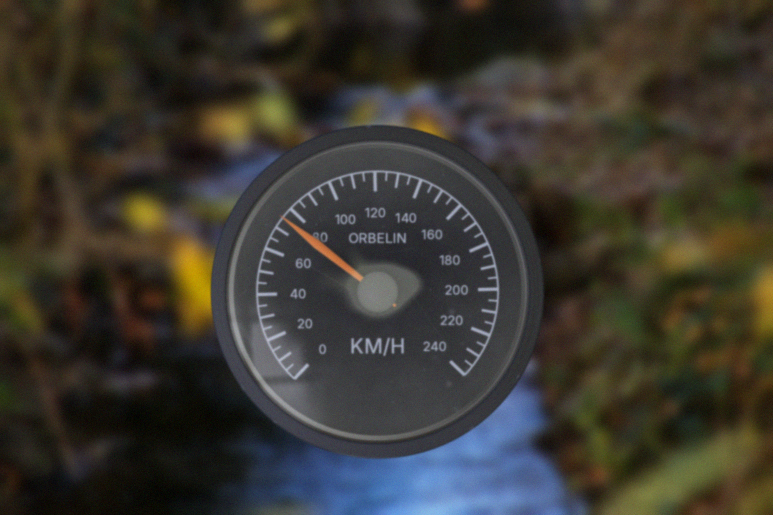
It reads km/h 75
